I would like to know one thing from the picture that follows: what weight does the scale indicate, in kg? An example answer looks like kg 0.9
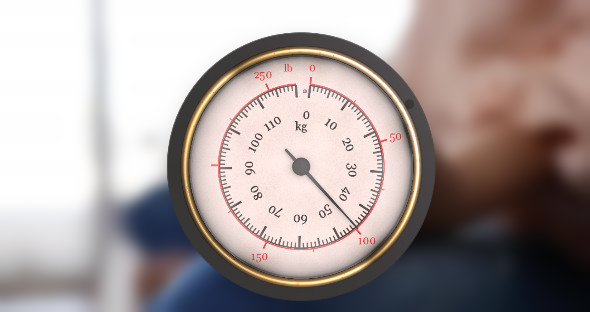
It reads kg 45
